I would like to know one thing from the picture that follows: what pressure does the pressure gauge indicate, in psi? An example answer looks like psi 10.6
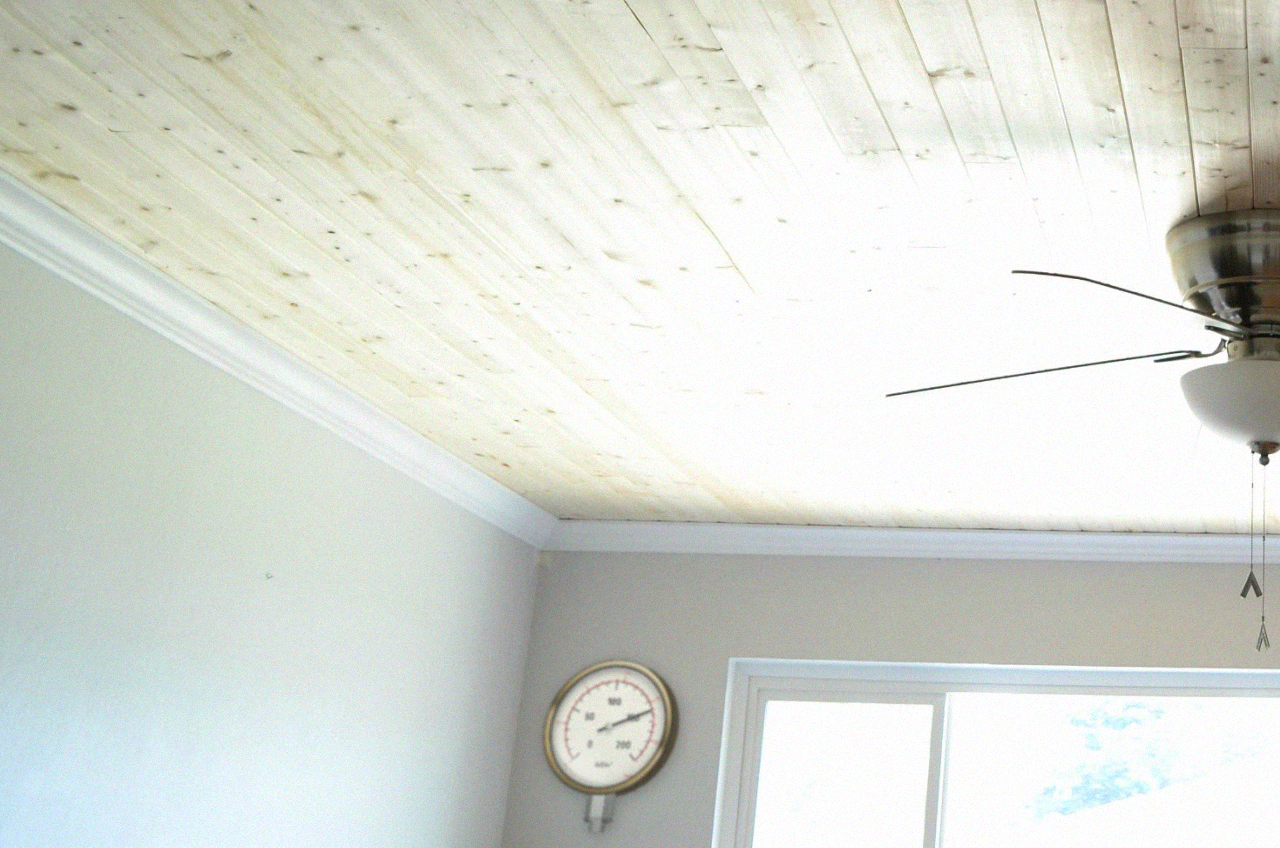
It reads psi 150
